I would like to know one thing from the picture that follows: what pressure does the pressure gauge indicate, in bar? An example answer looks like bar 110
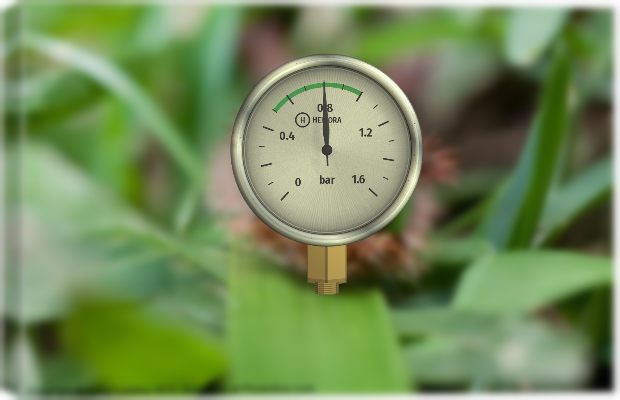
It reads bar 0.8
